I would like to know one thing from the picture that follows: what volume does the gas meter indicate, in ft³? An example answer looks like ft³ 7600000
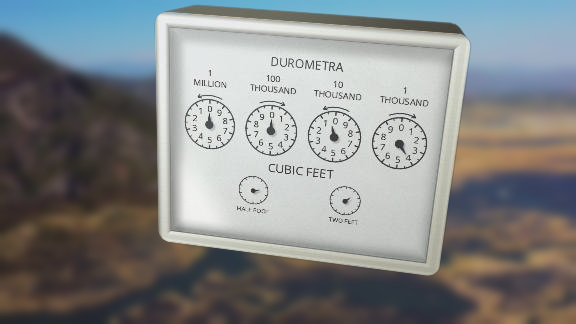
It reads ft³ 400
